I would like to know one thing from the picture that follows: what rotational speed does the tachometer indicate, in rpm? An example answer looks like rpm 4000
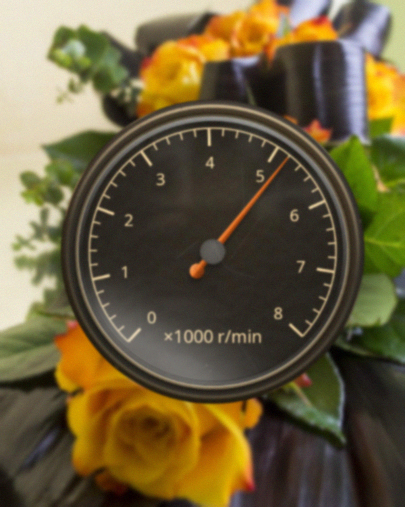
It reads rpm 5200
